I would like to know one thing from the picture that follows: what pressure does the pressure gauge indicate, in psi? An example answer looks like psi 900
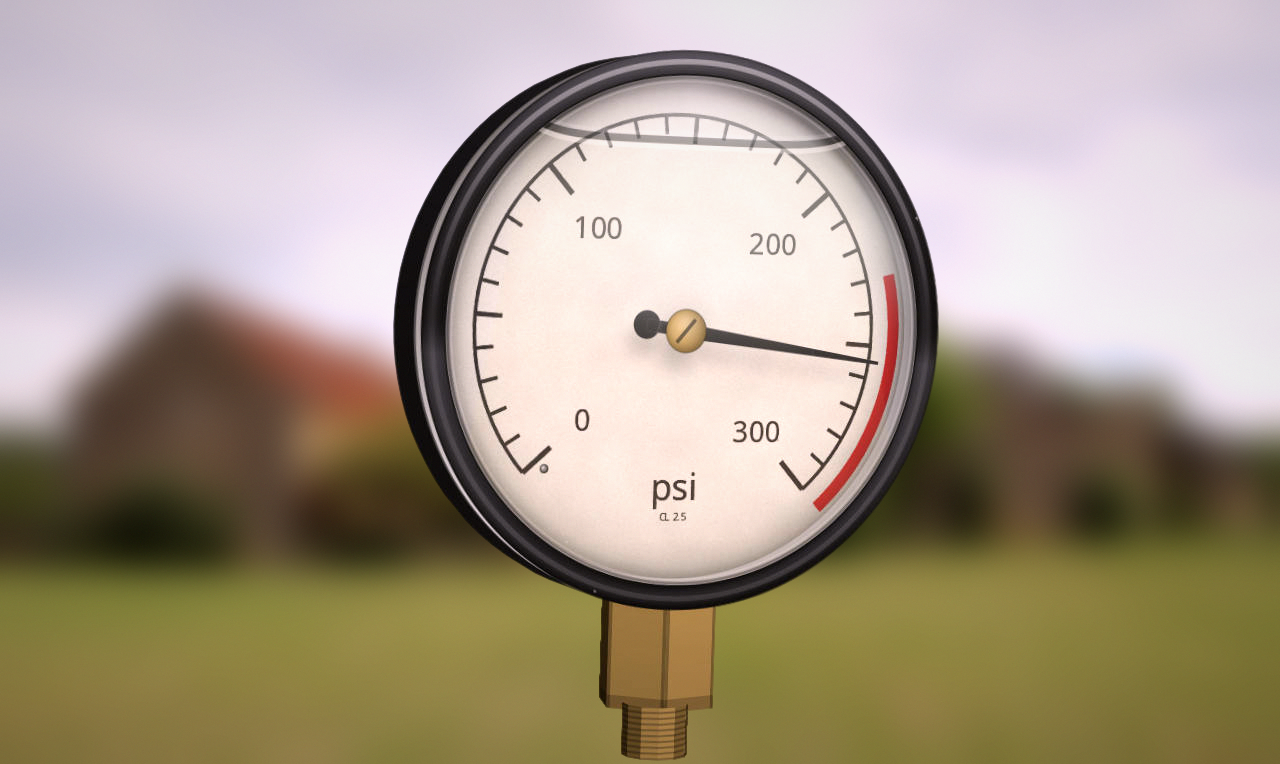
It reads psi 255
